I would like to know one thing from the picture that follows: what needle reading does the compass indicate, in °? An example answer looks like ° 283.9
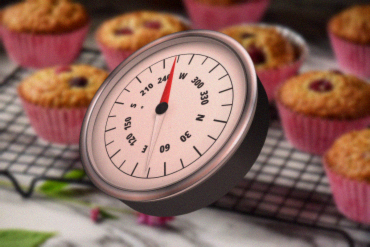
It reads ° 255
